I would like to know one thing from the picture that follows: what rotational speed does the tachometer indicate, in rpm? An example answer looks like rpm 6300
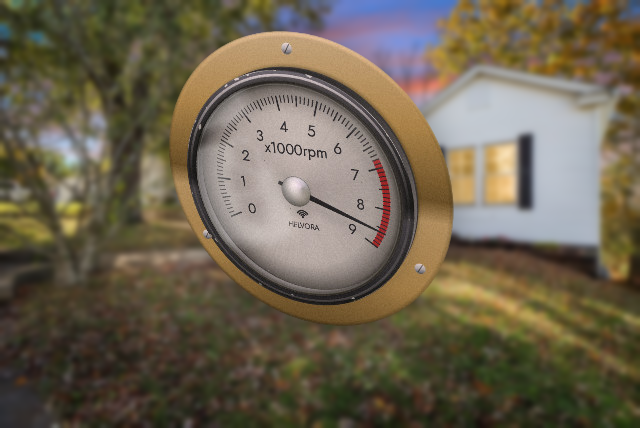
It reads rpm 8500
